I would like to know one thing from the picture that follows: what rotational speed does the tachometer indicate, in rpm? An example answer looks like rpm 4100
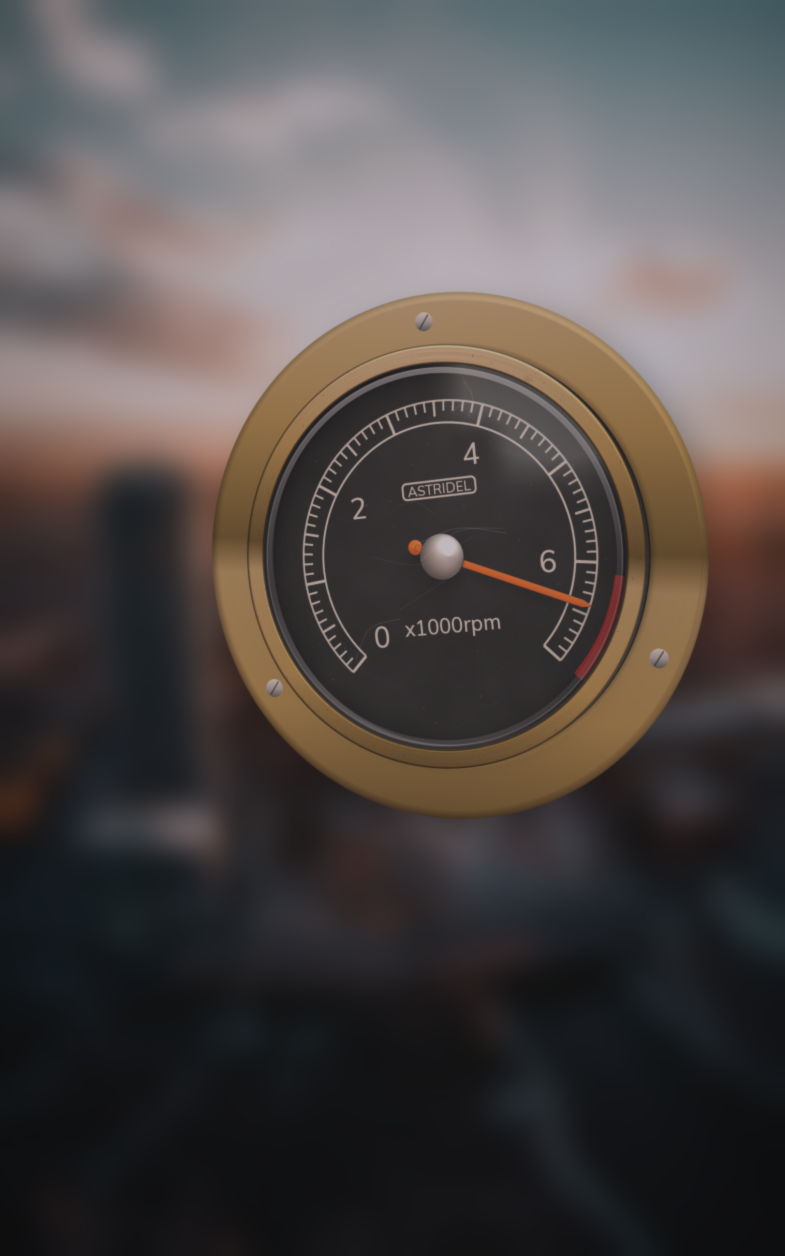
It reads rpm 6400
